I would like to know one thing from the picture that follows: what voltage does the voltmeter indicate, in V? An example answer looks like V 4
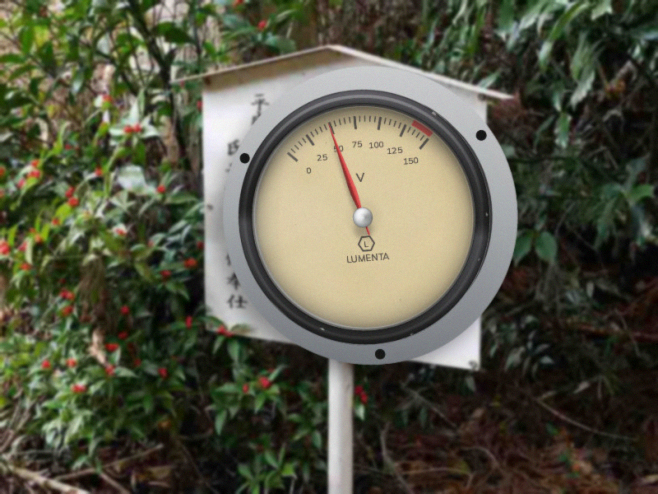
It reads V 50
